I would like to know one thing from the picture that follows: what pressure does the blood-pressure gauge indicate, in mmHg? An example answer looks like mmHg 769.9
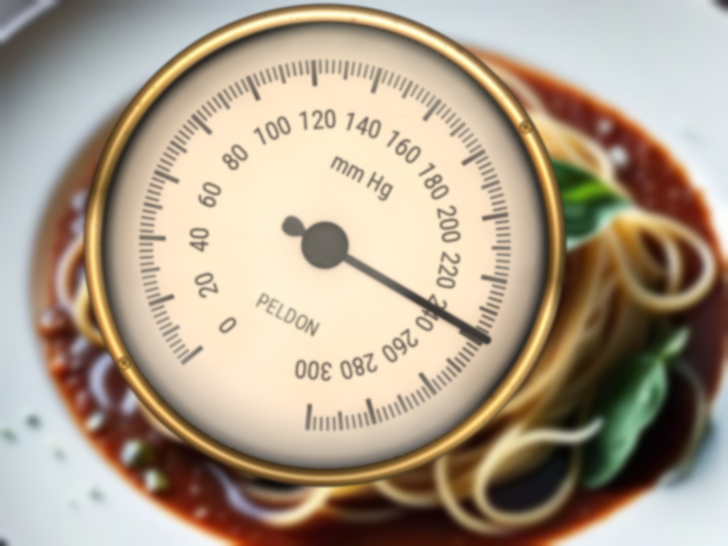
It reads mmHg 238
